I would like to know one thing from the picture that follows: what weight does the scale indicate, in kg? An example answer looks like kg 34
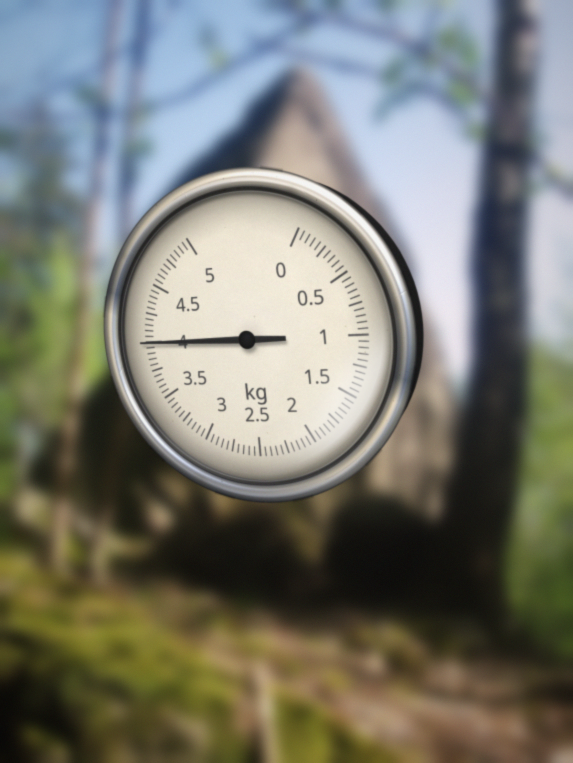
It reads kg 4
